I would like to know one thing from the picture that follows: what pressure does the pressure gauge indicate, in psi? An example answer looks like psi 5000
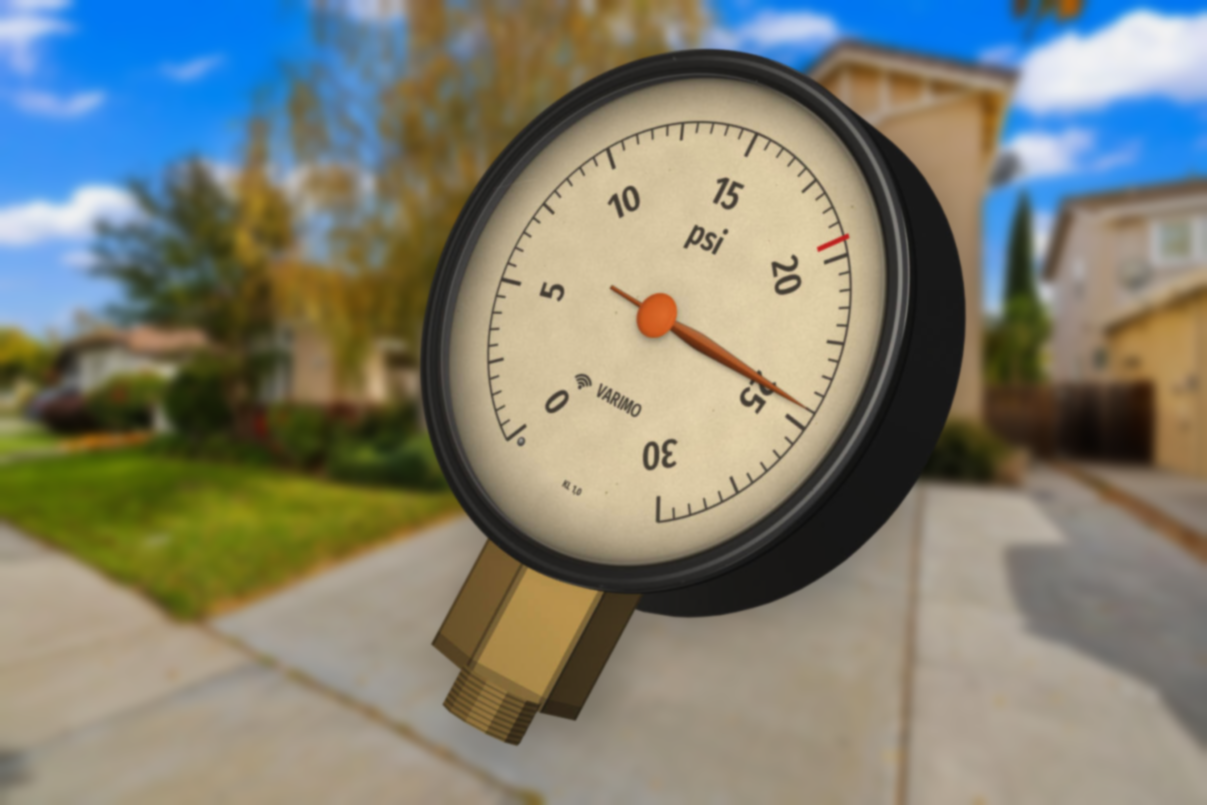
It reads psi 24.5
